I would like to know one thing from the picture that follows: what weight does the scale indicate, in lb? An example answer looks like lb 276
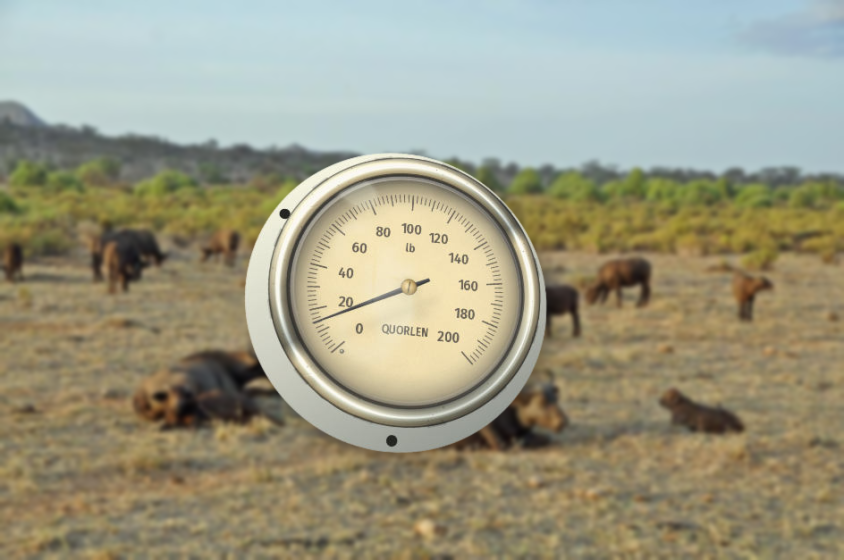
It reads lb 14
